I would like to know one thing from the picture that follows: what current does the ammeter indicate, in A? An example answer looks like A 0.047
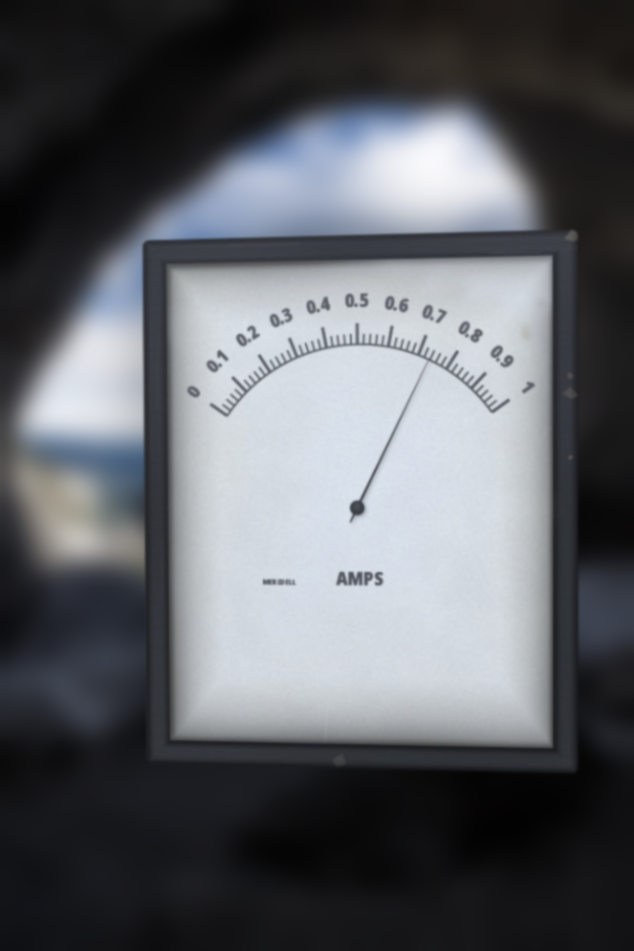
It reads A 0.74
